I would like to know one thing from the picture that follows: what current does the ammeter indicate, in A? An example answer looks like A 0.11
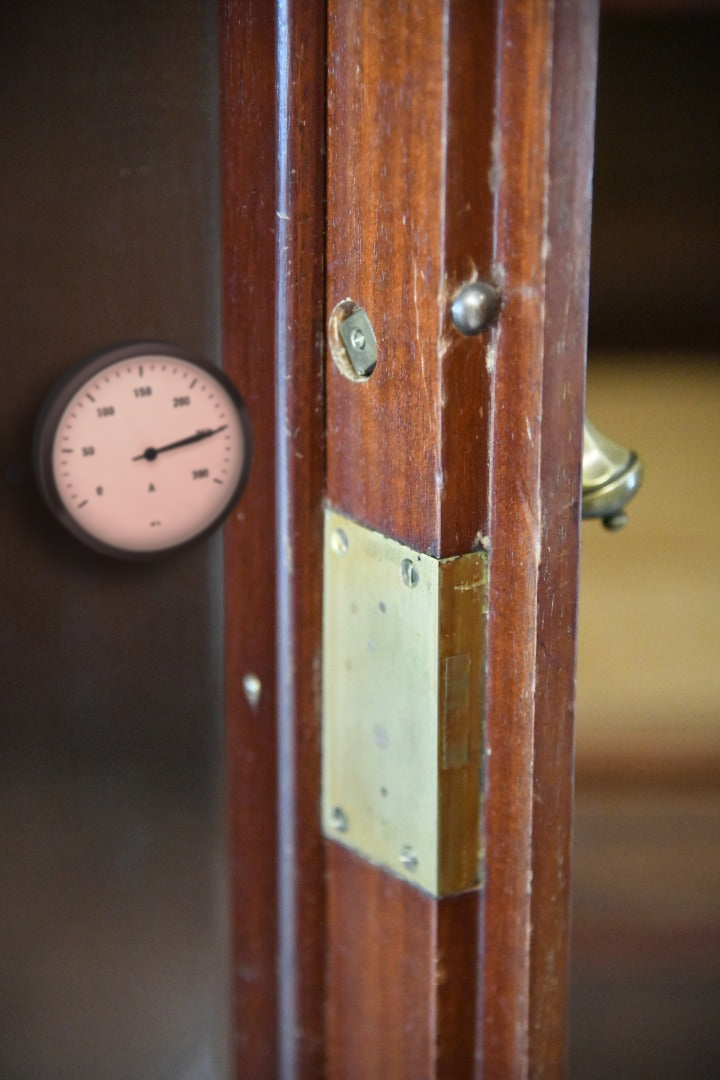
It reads A 250
